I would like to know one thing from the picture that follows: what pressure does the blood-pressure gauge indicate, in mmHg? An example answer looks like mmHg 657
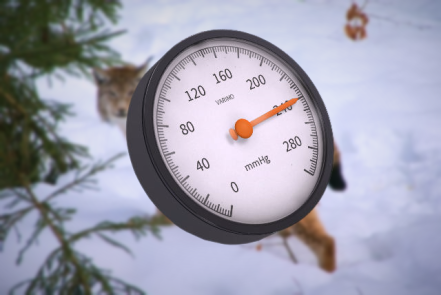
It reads mmHg 240
